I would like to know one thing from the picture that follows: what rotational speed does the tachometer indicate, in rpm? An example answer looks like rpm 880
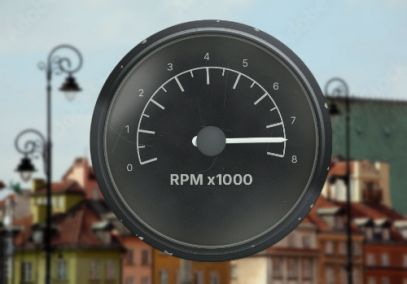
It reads rpm 7500
